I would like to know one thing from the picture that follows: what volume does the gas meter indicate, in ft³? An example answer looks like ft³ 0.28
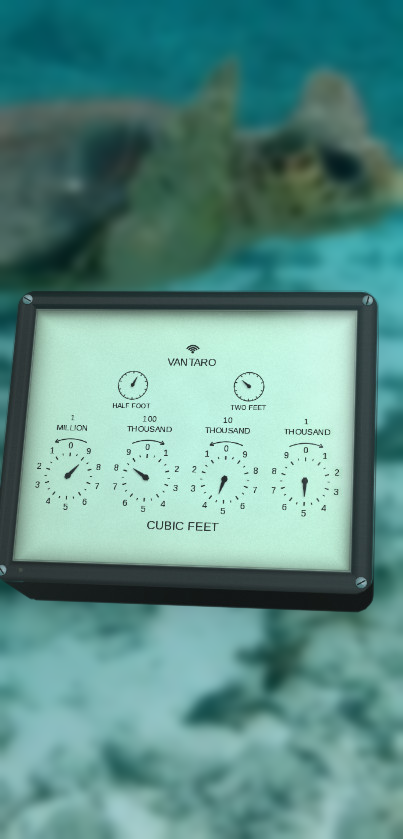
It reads ft³ 884500
